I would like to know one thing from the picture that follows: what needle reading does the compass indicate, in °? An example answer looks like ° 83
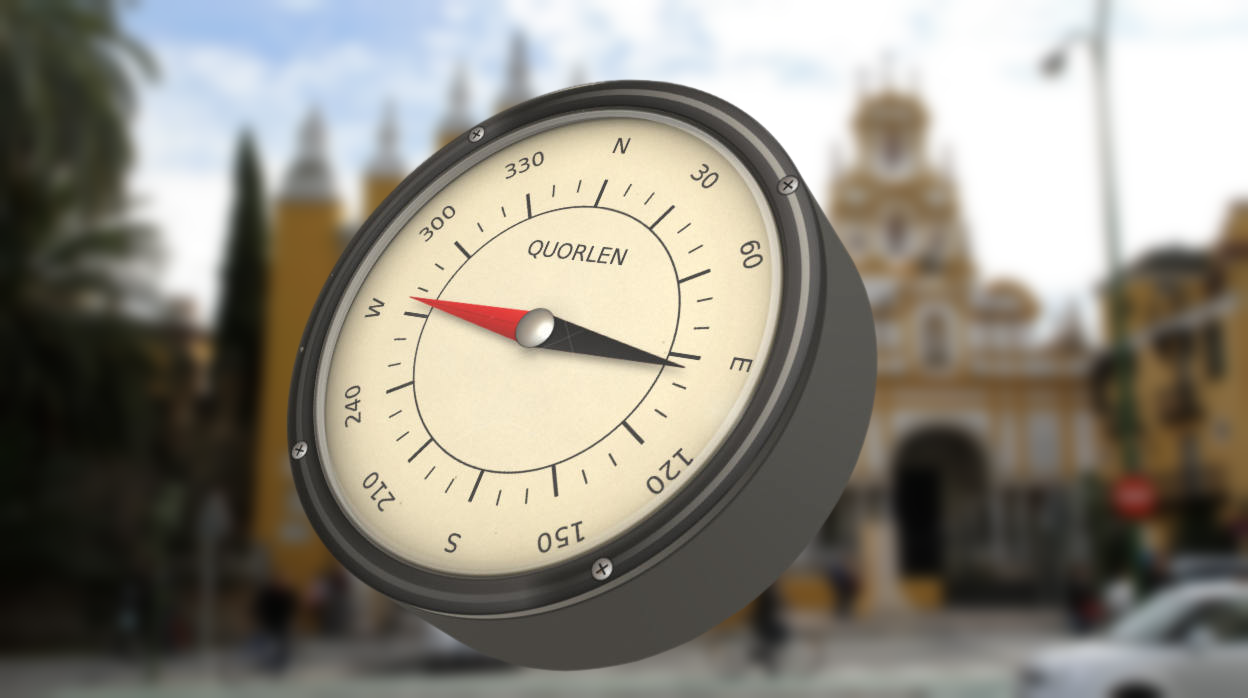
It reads ° 275
